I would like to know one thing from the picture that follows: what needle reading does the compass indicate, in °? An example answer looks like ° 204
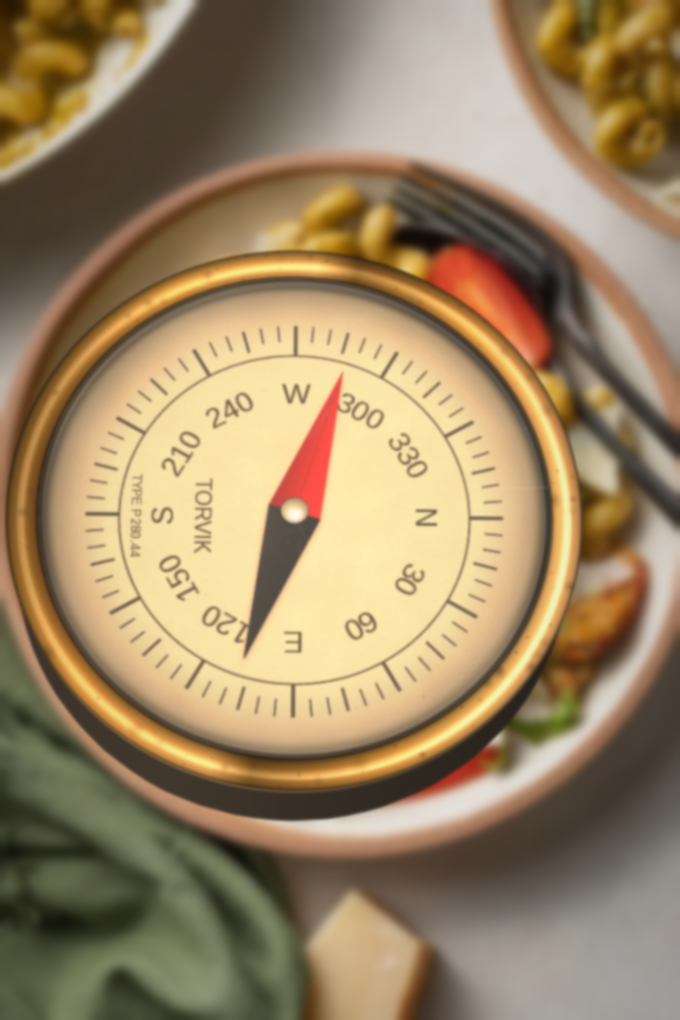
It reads ° 287.5
